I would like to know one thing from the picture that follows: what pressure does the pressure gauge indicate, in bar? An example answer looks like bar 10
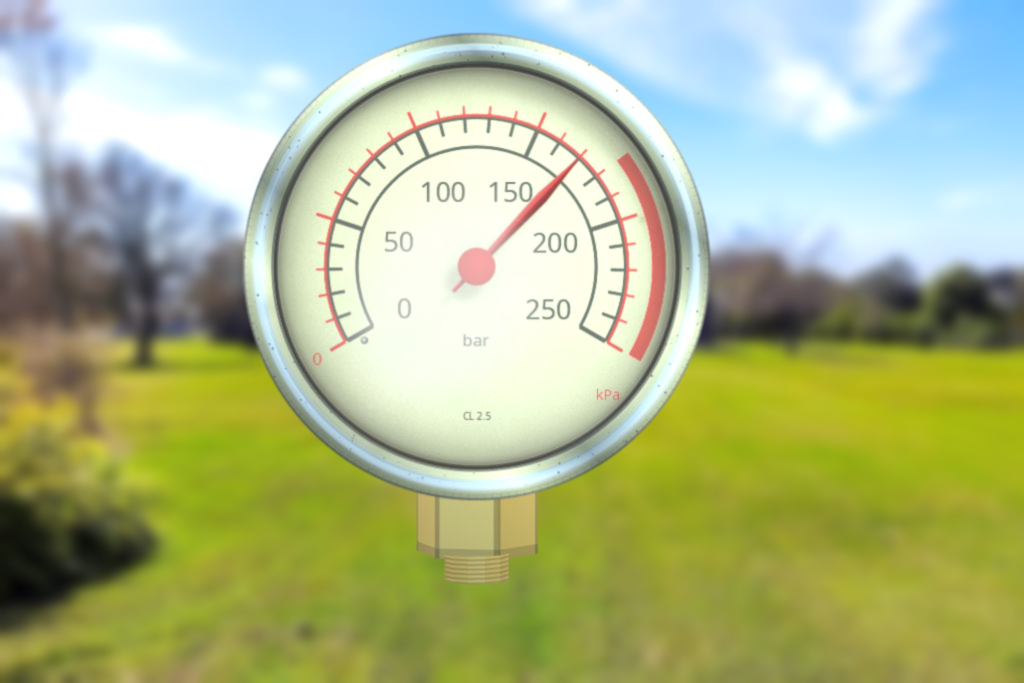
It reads bar 170
